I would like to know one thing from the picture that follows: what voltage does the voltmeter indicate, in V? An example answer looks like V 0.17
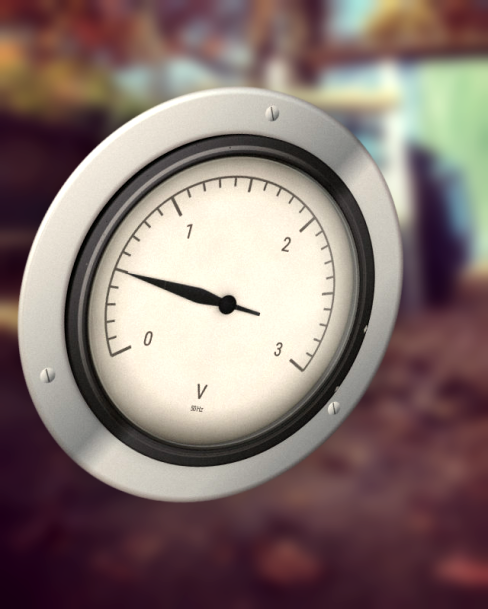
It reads V 0.5
